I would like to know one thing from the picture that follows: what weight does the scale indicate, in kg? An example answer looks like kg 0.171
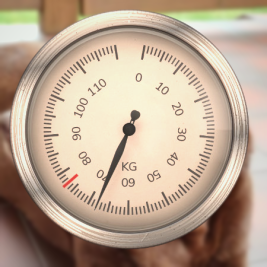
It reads kg 68
